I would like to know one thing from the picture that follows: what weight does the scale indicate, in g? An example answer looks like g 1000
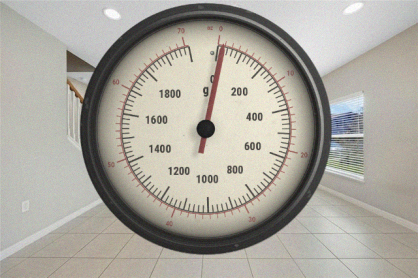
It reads g 20
